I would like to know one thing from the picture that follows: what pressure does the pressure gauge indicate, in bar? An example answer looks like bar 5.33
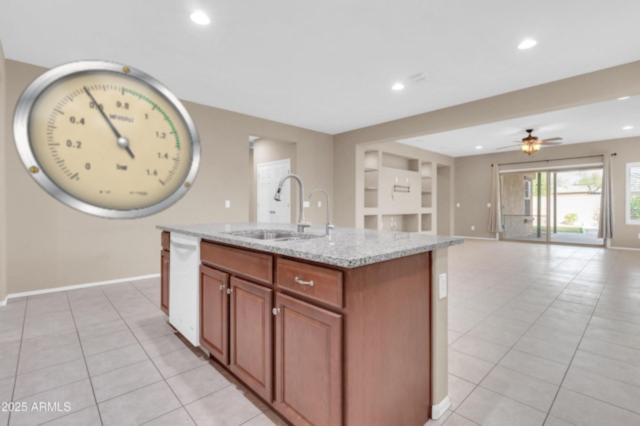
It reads bar 0.6
